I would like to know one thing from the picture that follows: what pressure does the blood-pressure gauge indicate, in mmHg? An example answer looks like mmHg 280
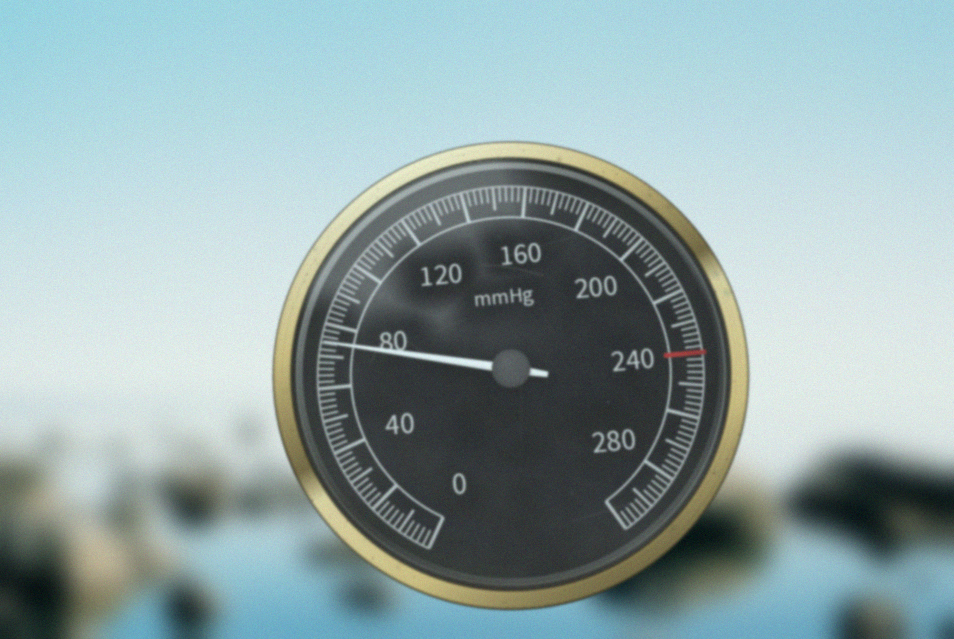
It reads mmHg 74
